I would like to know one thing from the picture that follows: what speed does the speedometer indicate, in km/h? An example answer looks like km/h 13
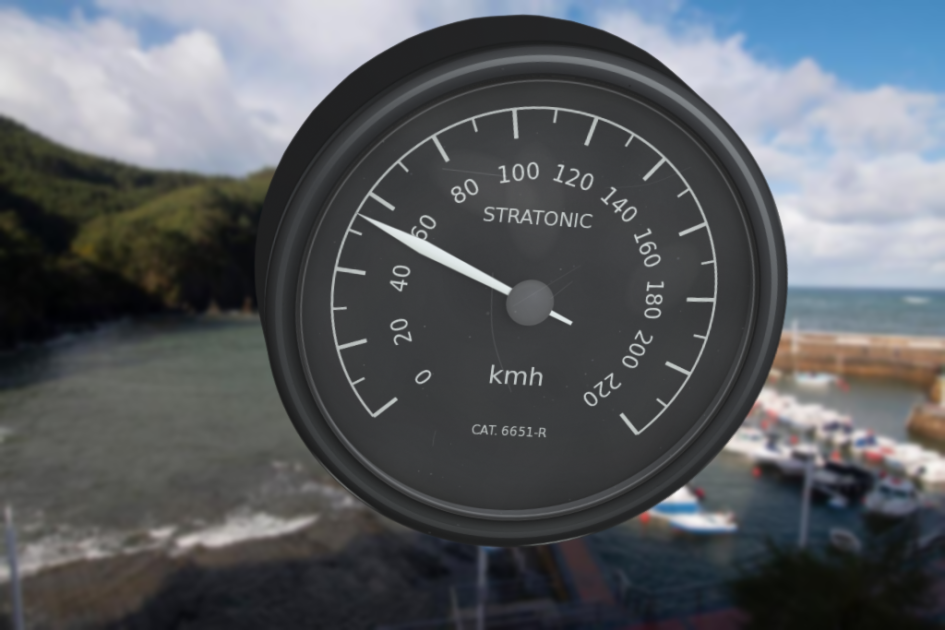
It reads km/h 55
